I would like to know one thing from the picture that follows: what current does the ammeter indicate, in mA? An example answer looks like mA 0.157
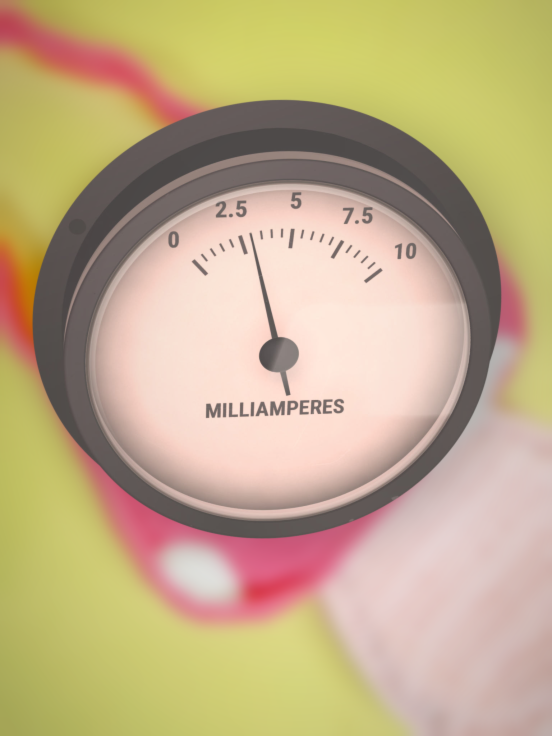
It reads mA 3
